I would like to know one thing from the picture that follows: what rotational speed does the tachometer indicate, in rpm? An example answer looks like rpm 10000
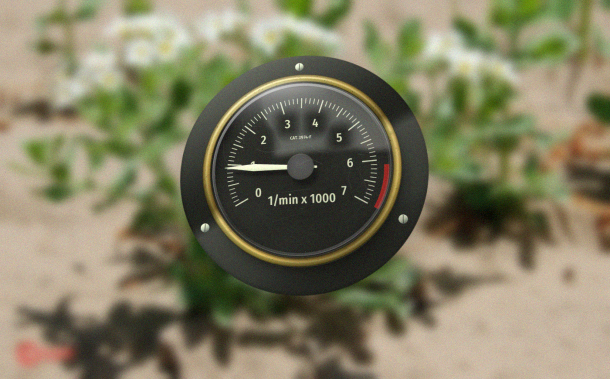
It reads rpm 900
